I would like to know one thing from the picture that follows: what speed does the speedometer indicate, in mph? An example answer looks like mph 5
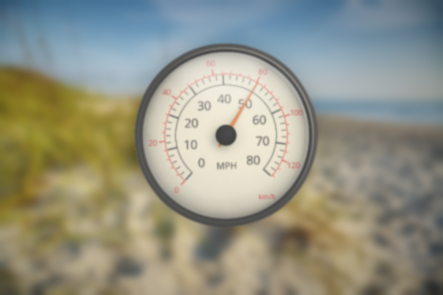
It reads mph 50
